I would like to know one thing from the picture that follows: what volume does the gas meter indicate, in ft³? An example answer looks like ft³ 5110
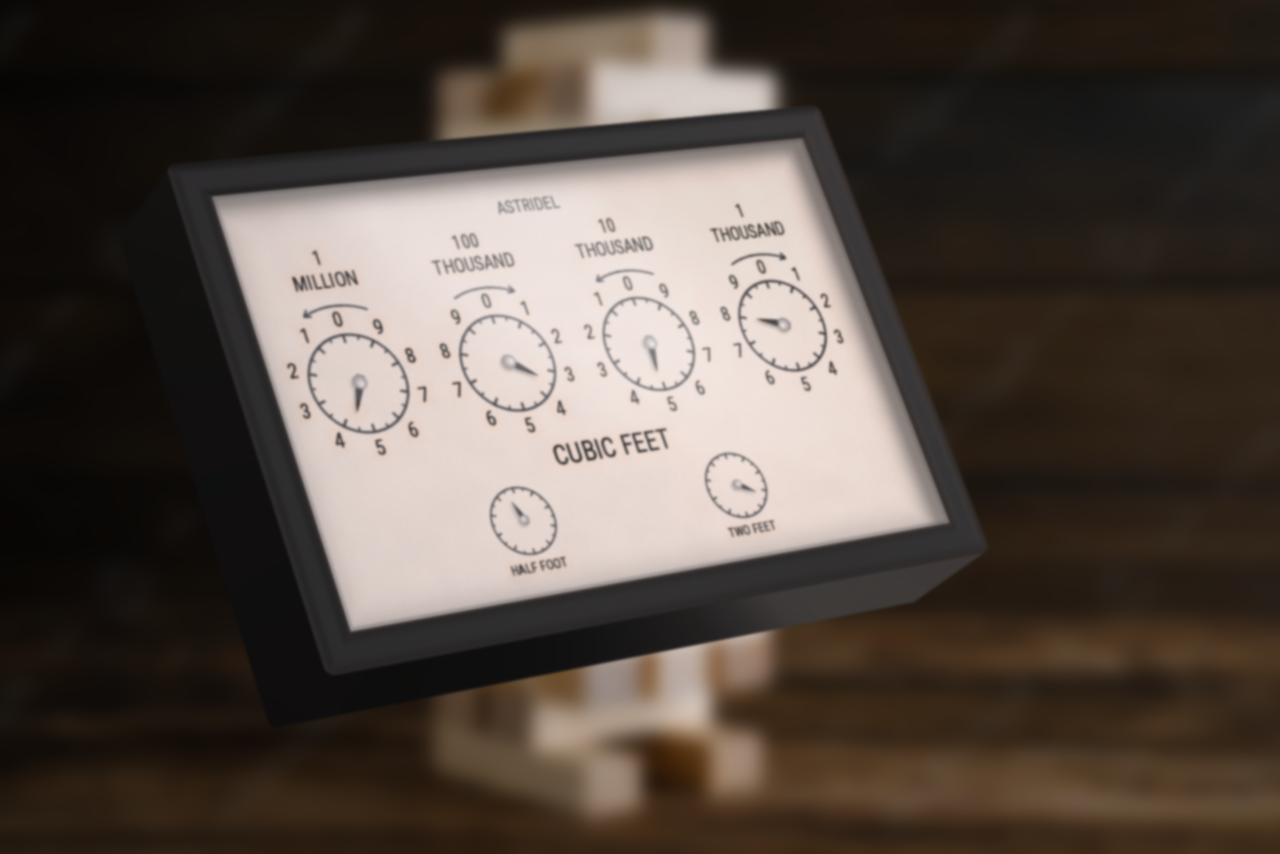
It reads ft³ 434800
